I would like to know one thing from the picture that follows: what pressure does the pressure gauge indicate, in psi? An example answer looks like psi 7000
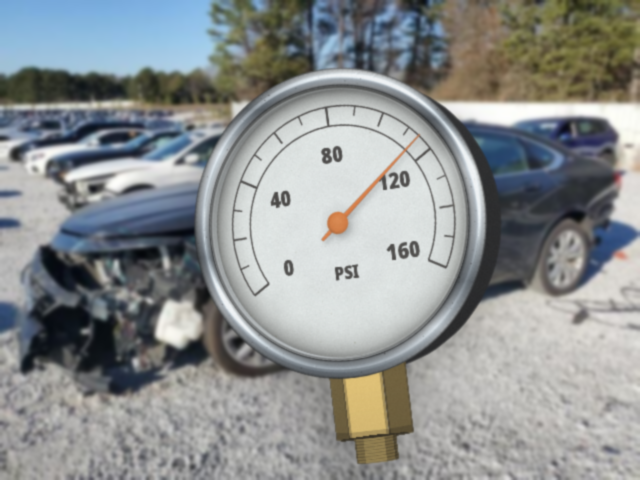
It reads psi 115
